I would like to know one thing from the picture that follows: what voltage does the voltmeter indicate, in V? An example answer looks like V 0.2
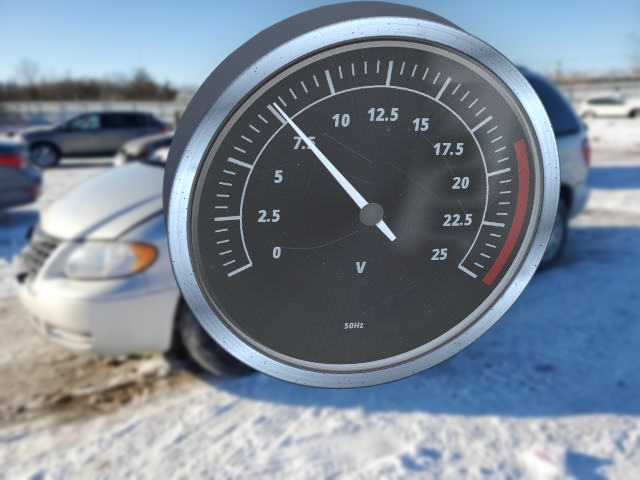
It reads V 7.75
